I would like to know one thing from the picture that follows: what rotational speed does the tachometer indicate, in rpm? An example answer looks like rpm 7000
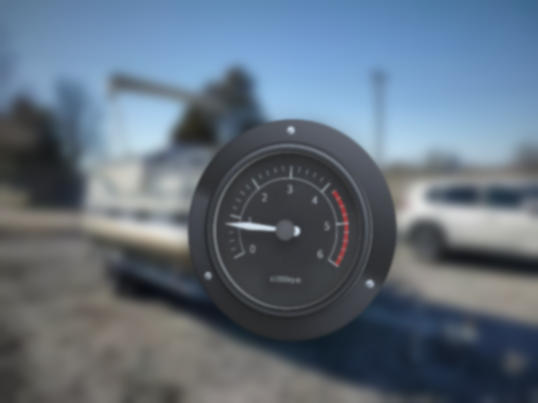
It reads rpm 800
